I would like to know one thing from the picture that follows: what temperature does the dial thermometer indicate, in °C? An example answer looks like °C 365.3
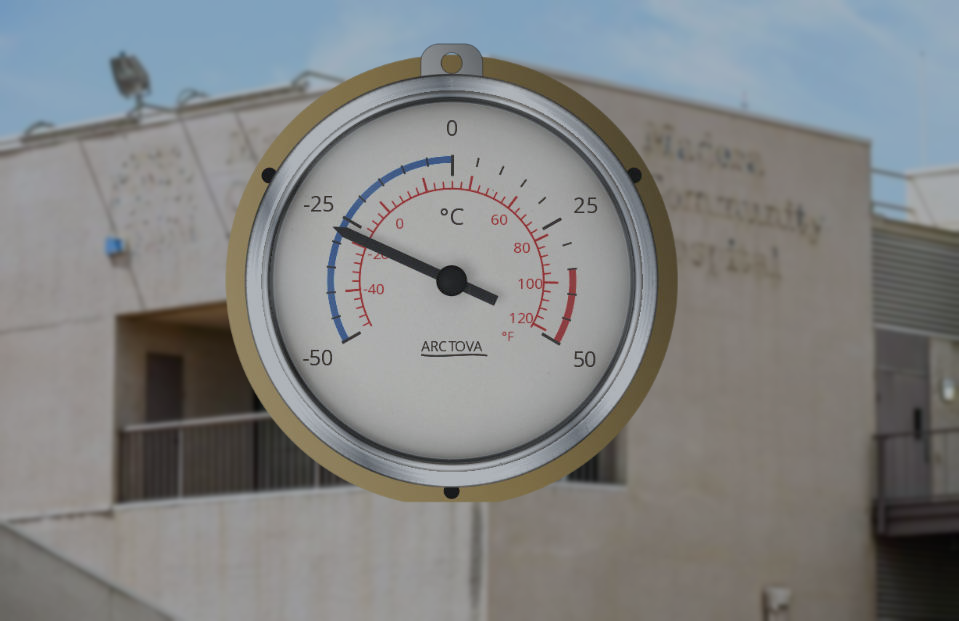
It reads °C -27.5
